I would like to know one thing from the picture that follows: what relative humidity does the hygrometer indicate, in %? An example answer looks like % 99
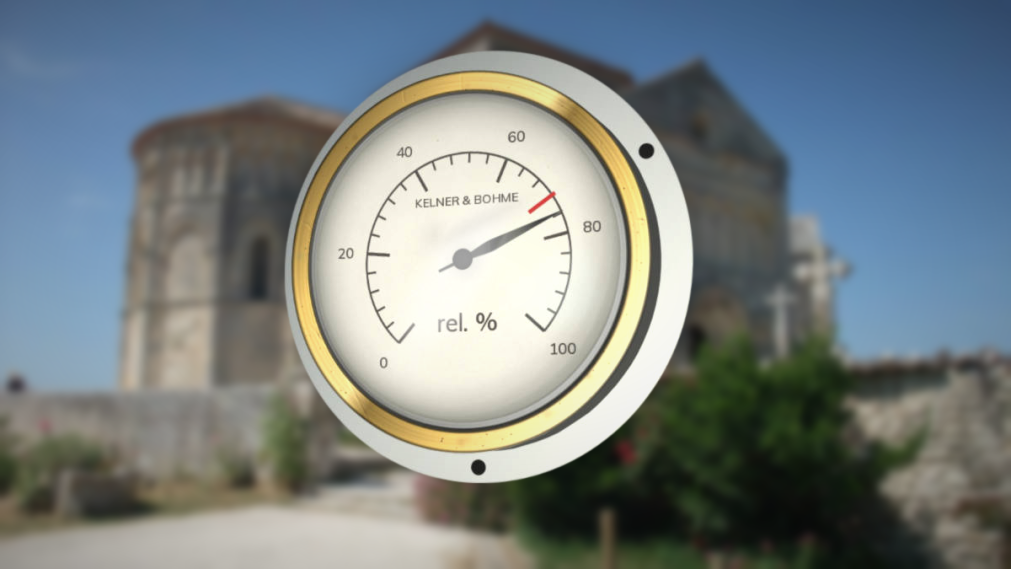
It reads % 76
